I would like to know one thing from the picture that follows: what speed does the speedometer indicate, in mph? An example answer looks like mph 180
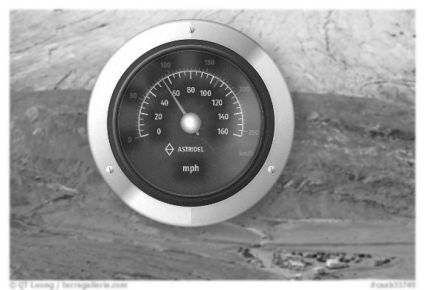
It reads mph 55
